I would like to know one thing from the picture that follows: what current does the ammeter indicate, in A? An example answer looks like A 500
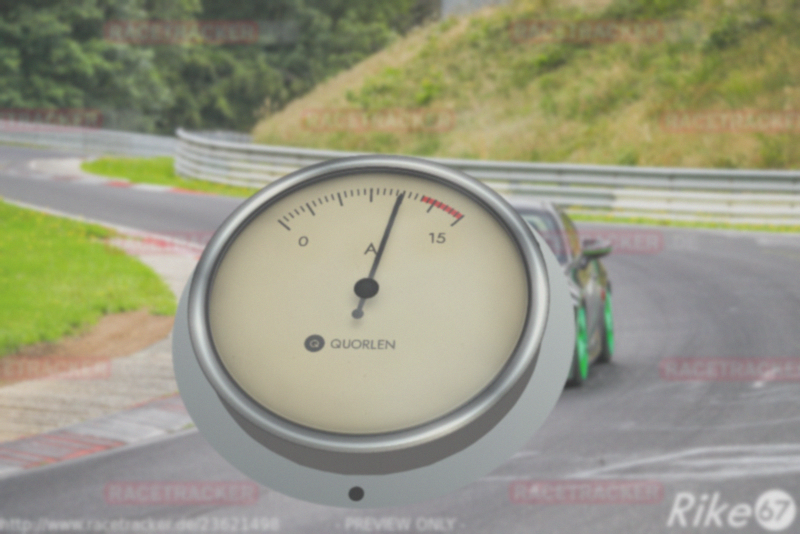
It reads A 10
